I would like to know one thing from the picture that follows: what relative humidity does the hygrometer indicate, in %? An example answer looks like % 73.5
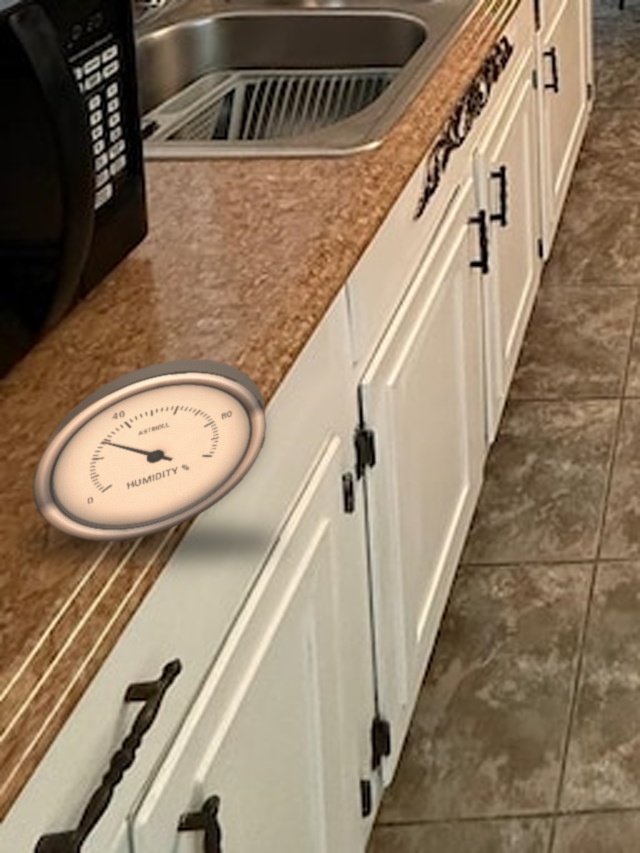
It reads % 30
